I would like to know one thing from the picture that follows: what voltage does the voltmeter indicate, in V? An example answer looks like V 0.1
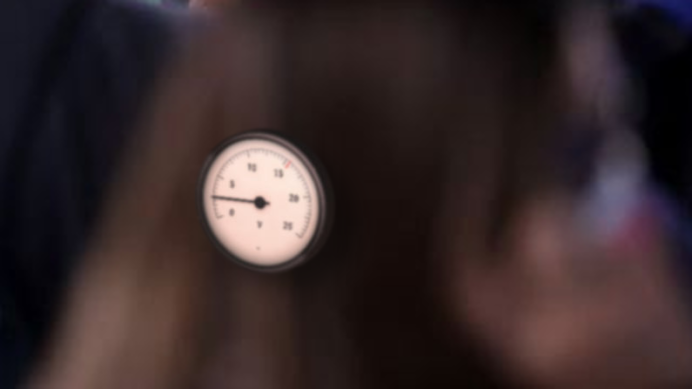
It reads V 2.5
